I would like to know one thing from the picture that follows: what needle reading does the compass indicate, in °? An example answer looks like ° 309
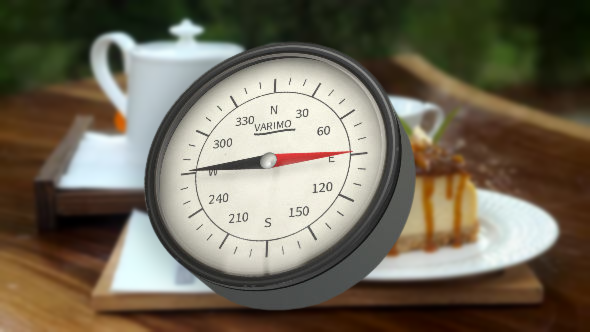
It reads ° 90
